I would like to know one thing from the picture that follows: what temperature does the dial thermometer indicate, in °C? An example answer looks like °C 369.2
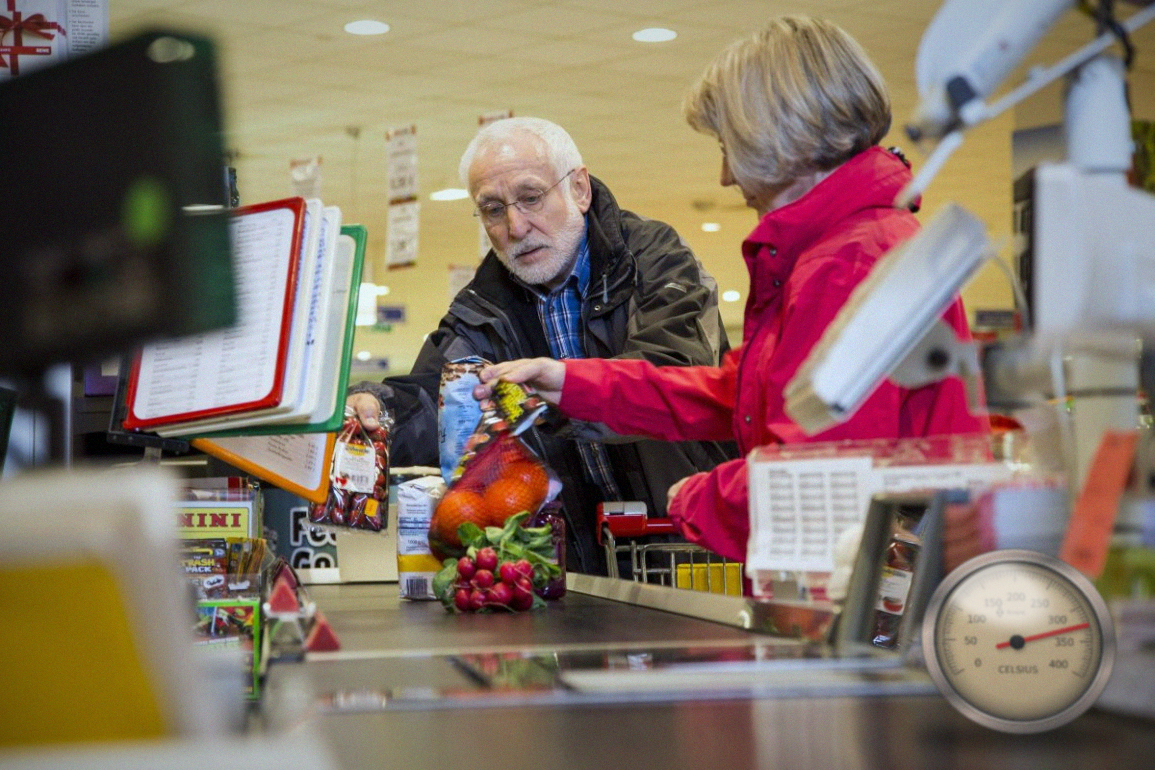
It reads °C 325
